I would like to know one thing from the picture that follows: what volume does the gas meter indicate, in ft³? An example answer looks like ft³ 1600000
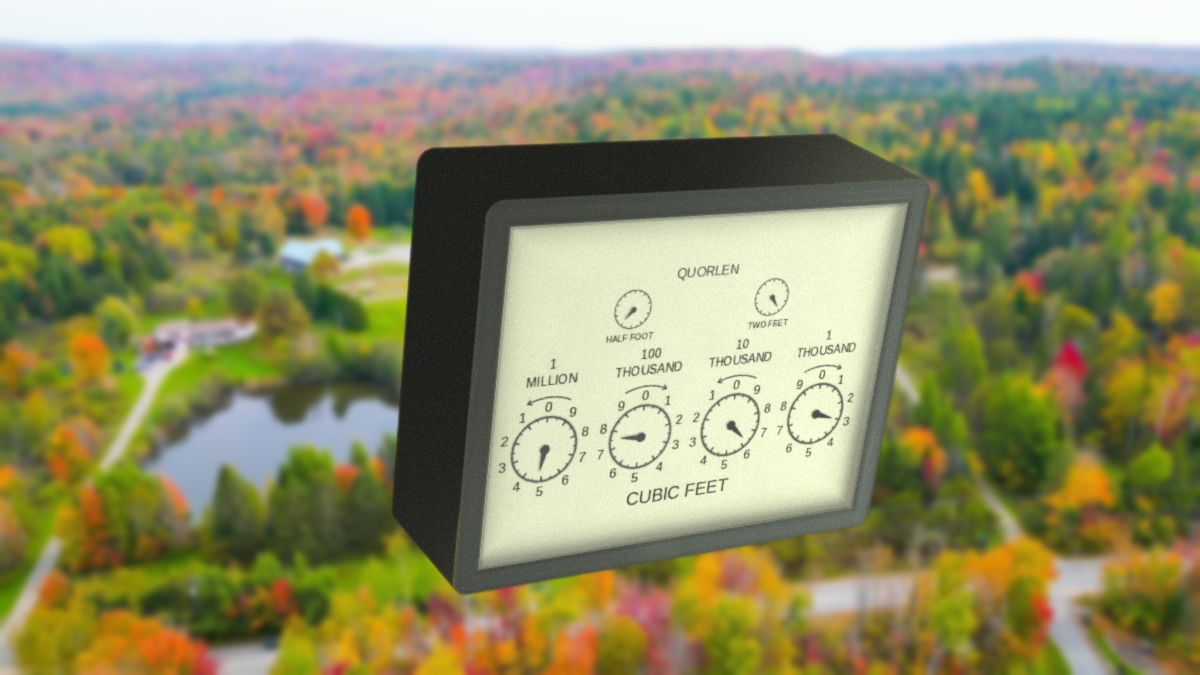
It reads ft³ 476300
